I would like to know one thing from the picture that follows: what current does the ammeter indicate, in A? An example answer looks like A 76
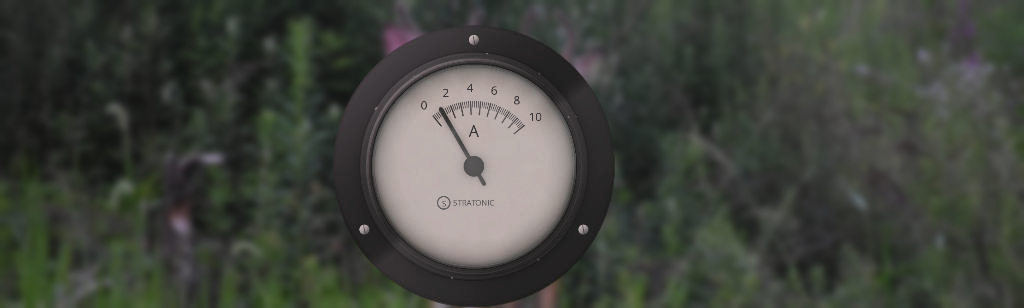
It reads A 1
